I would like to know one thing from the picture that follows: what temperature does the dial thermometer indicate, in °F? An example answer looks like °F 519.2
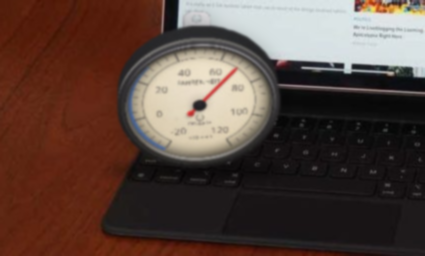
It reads °F 68
